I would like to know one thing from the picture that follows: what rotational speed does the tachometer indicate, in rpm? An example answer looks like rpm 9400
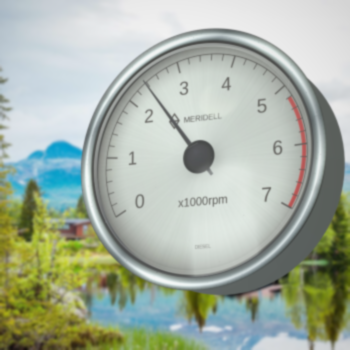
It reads rpm 2400
